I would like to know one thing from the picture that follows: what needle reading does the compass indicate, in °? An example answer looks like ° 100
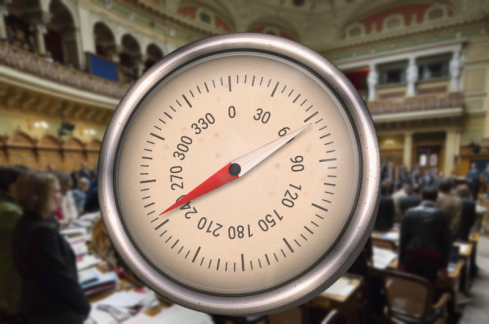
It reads ° 245
